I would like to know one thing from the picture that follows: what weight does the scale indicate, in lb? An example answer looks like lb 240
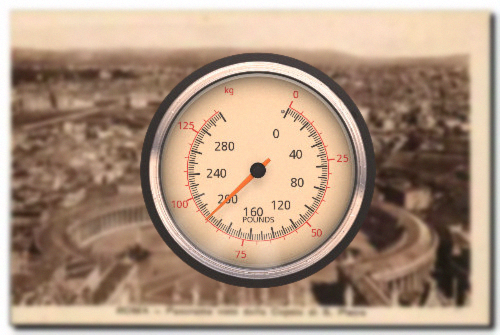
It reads lb 200
